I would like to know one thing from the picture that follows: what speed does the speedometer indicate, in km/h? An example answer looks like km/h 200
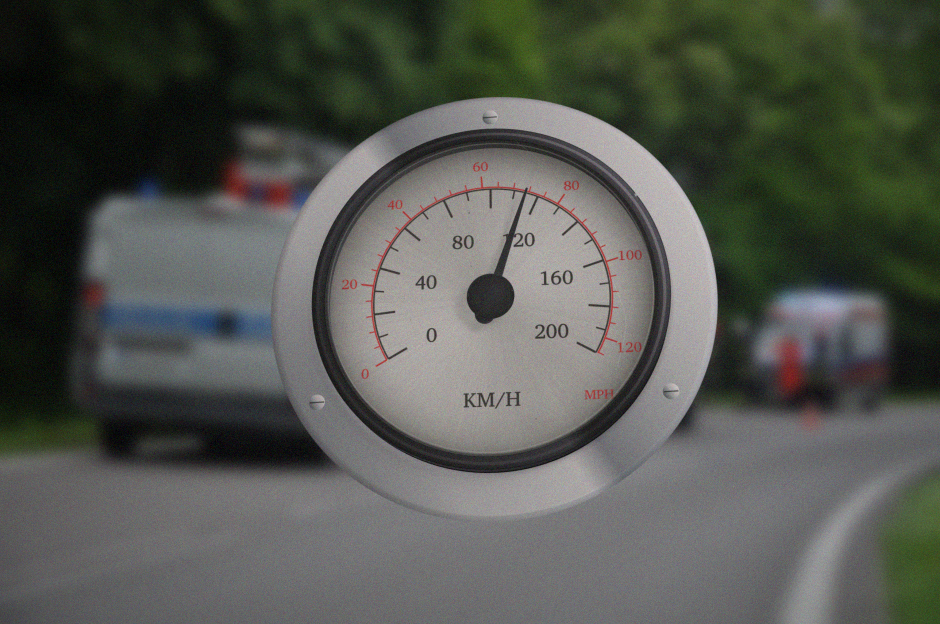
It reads km/h 115
